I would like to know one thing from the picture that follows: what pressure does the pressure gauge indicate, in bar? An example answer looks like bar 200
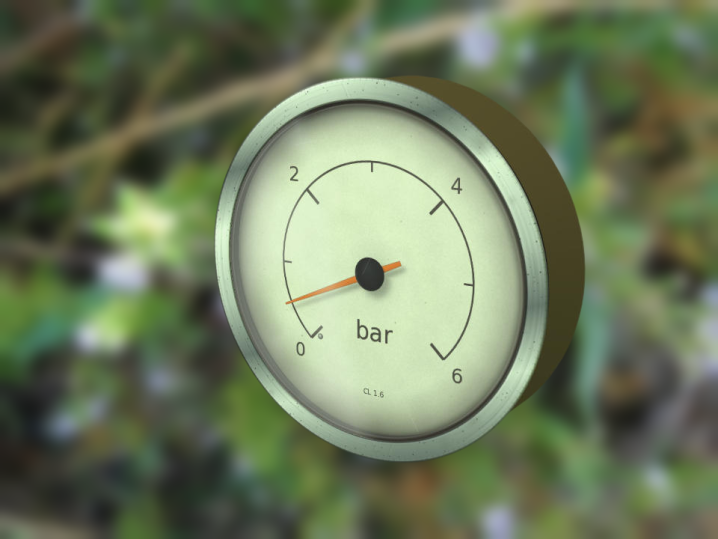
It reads bar 0.5
